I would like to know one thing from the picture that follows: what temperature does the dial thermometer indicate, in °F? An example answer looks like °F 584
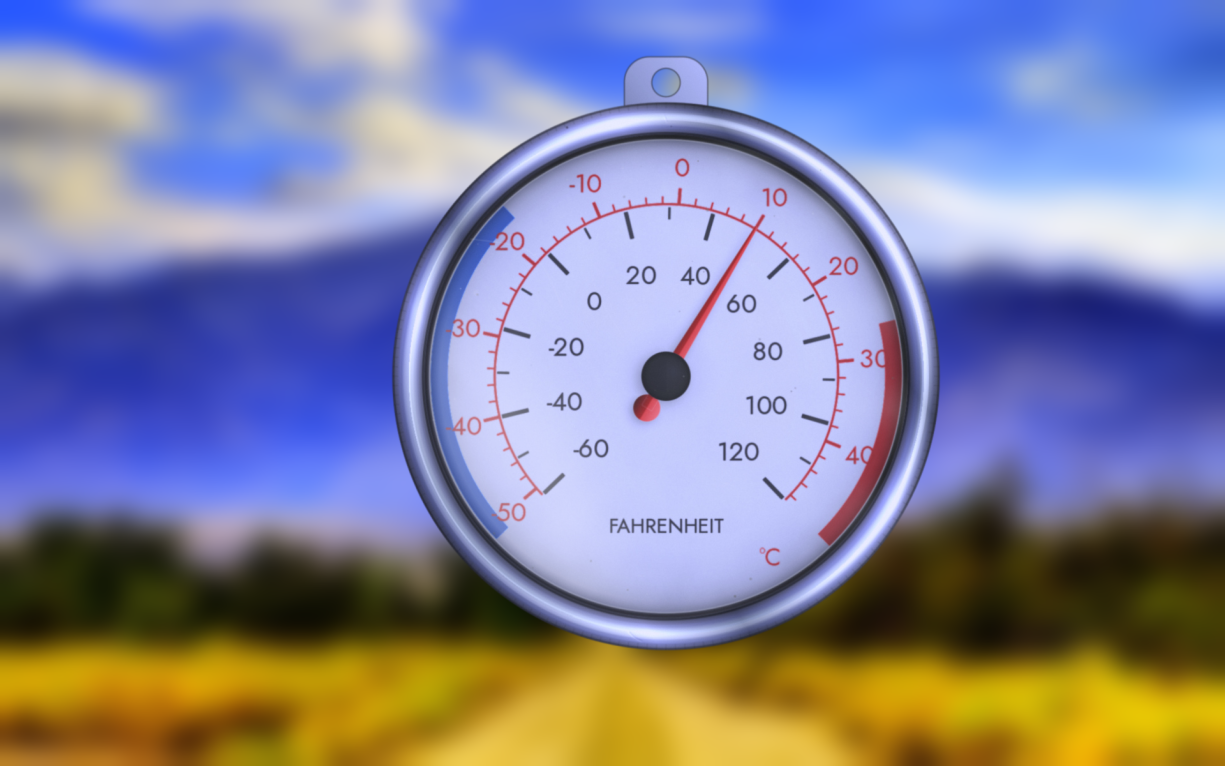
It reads °F 50
